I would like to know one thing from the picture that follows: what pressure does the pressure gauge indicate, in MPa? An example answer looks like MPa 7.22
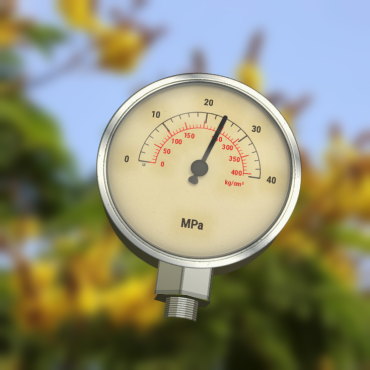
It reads MPa 24
